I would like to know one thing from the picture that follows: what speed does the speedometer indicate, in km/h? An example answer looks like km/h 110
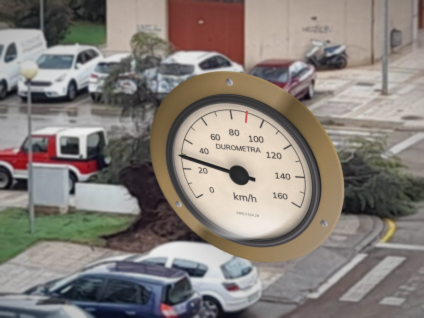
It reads km/h 30
